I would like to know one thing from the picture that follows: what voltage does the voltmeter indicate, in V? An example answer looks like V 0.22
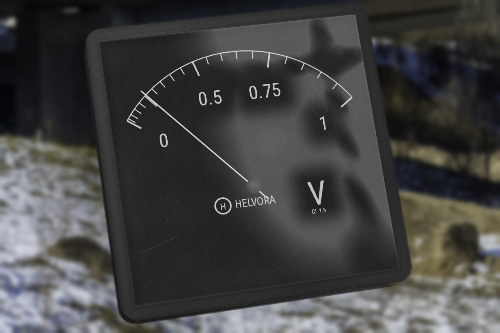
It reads V 0.25
